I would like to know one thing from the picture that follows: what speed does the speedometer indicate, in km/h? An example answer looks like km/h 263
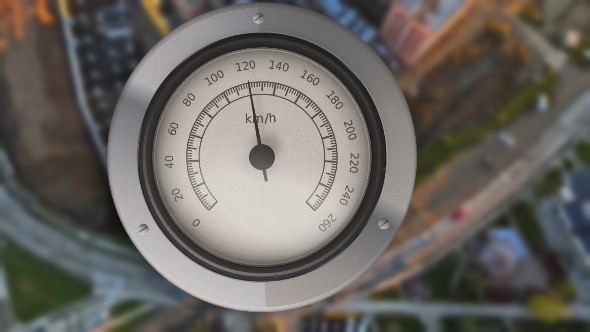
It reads km/h 120
